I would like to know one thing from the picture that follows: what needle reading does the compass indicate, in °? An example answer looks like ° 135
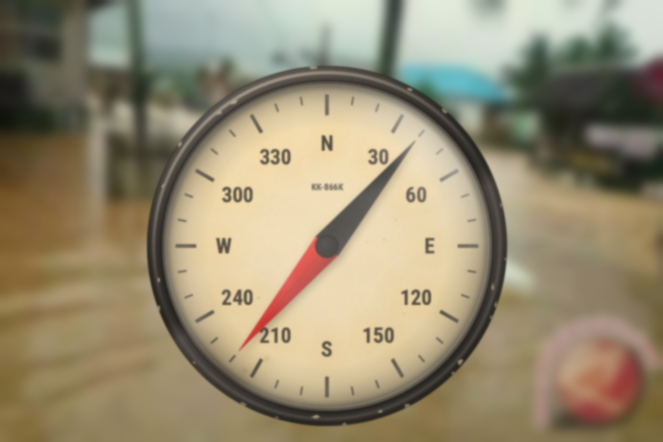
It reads ° 220
